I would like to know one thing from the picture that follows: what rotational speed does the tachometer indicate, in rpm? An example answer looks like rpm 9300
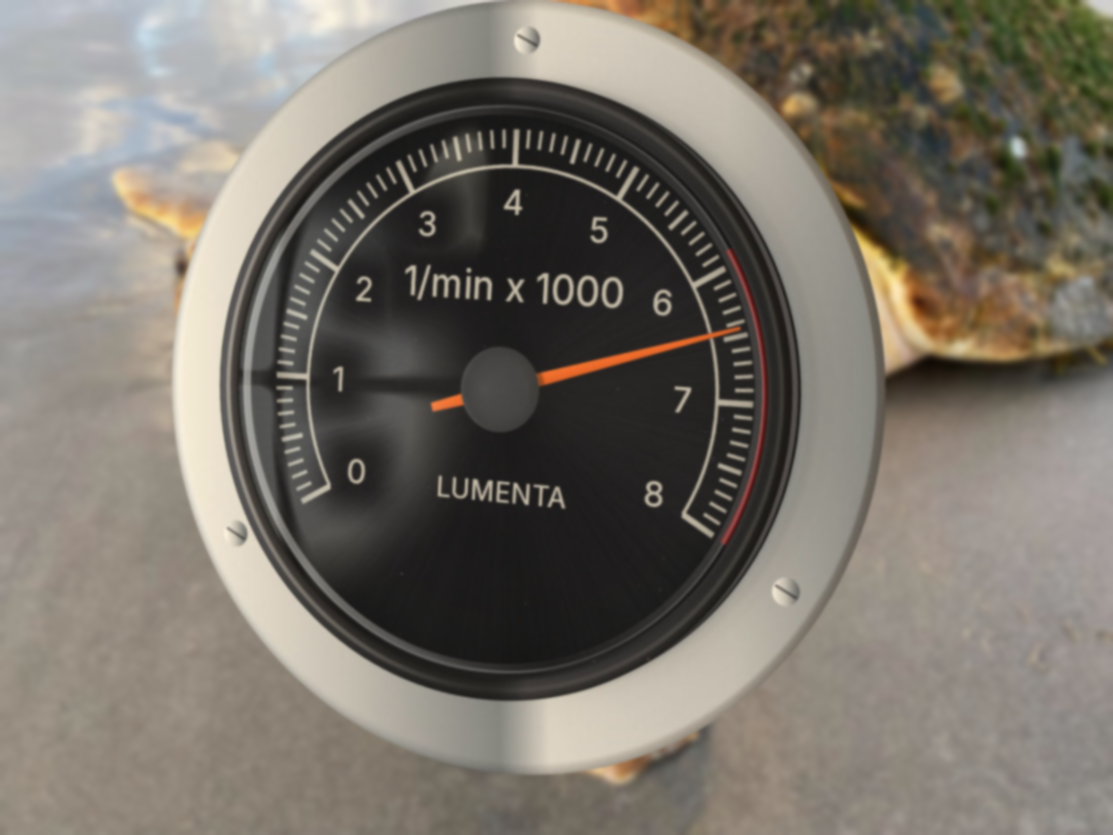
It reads rpm 6450
